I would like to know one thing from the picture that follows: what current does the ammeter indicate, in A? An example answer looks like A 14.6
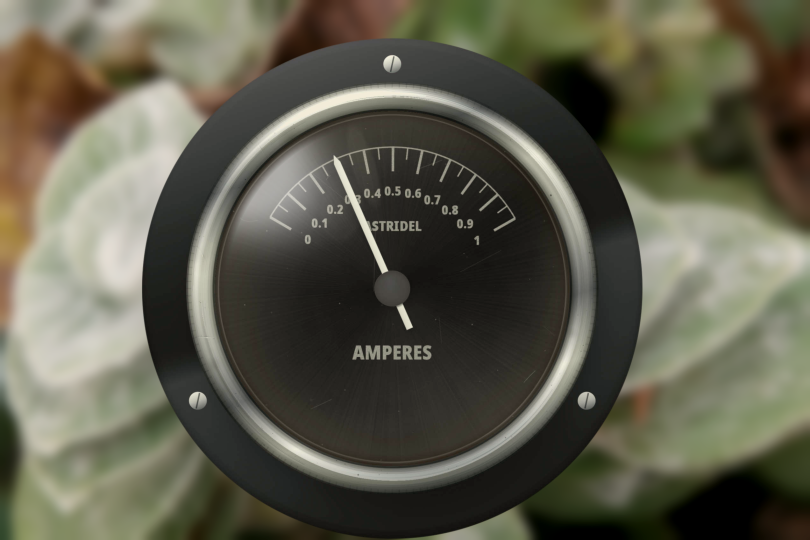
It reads A 0.3
